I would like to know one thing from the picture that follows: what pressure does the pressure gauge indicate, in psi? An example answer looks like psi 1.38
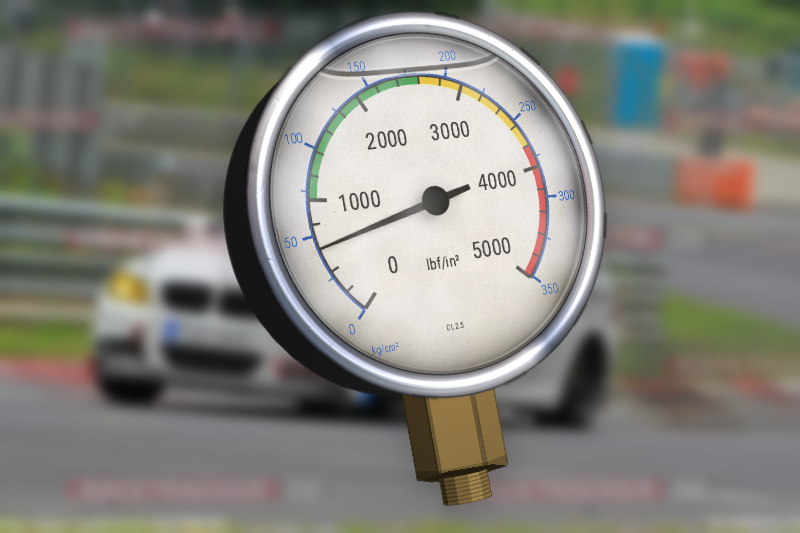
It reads psi 600
